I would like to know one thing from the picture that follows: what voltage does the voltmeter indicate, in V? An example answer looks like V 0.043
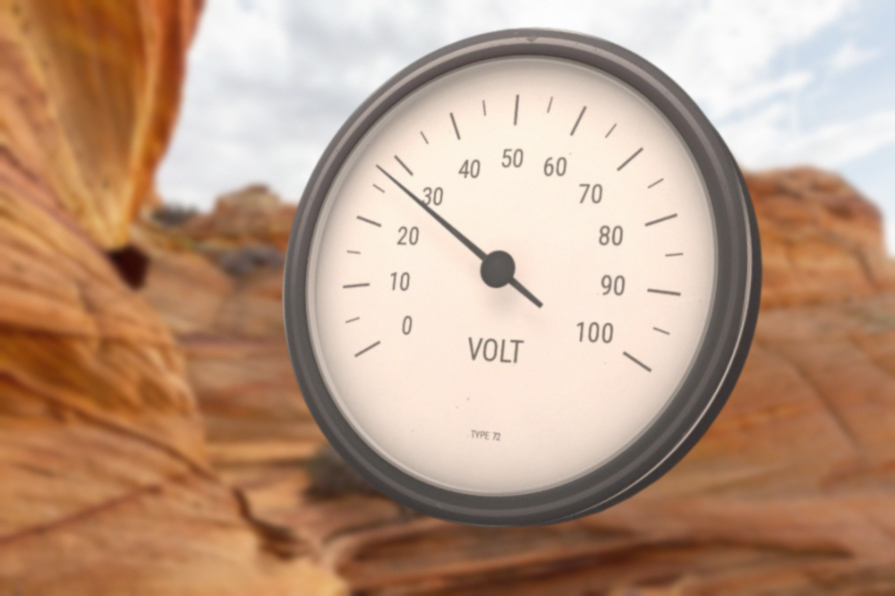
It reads V 27.5
